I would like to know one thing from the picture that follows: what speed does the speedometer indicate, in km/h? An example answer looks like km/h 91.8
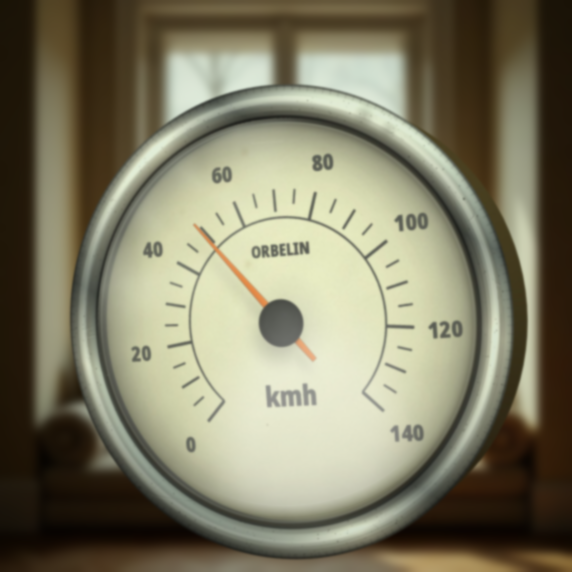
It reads km/h 50
